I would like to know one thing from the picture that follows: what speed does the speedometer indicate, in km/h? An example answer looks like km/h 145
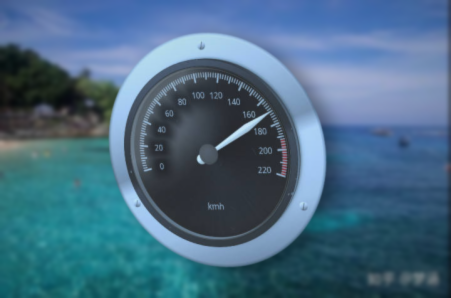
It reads km/h 170
